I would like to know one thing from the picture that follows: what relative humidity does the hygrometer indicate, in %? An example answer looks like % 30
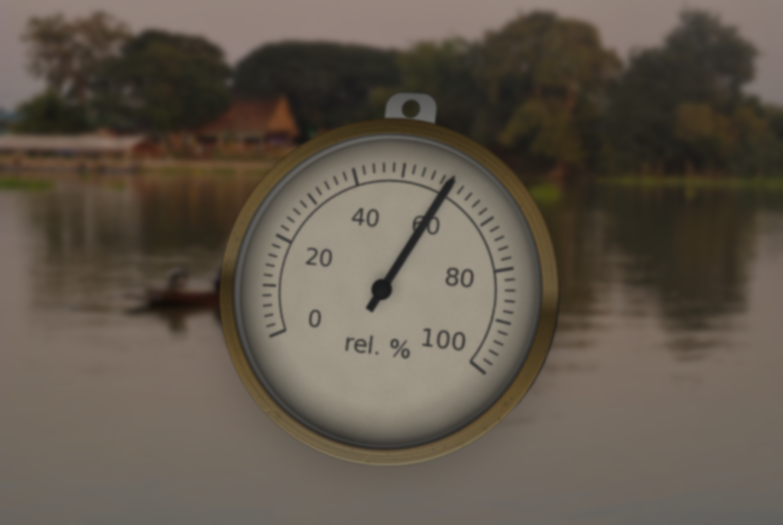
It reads % 60
